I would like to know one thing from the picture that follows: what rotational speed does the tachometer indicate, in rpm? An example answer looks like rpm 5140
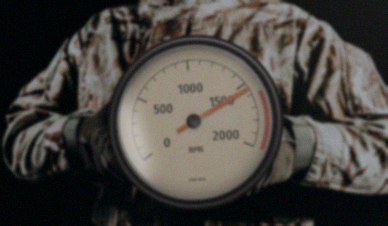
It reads rpm 1550
